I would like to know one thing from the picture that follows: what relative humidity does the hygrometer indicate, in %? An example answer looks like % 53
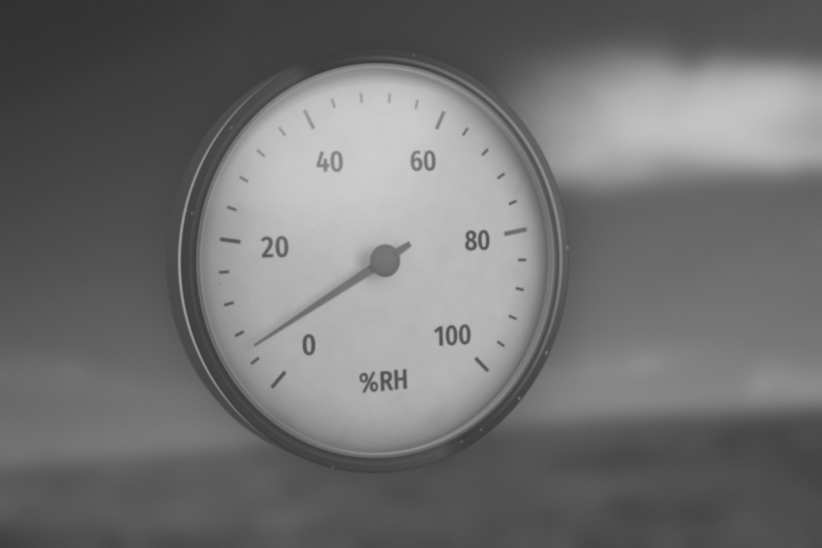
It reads % 6
